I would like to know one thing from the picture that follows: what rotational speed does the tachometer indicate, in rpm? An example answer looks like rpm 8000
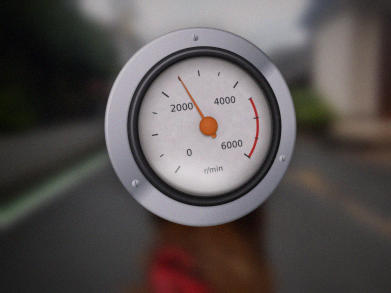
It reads rpm 2500
